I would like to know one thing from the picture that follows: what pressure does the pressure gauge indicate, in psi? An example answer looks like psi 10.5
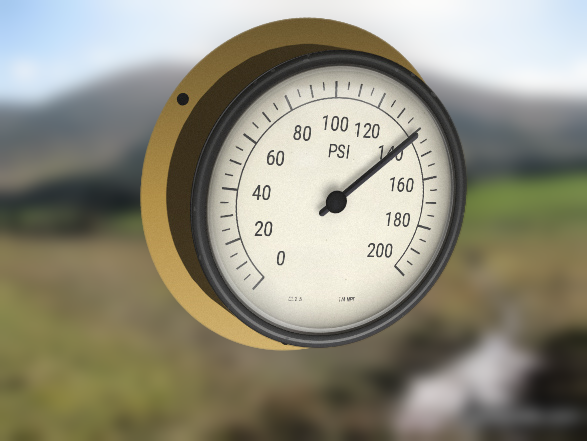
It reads psi 140
